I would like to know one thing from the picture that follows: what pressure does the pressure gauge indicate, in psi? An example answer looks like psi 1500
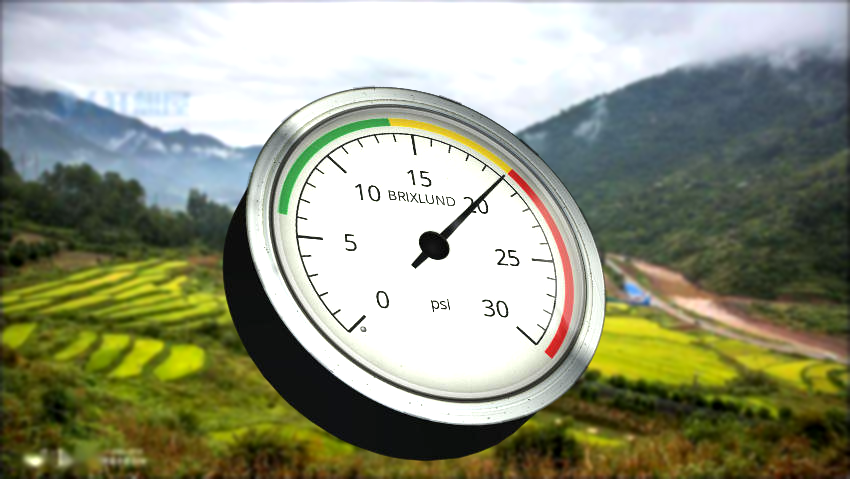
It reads psi 20
